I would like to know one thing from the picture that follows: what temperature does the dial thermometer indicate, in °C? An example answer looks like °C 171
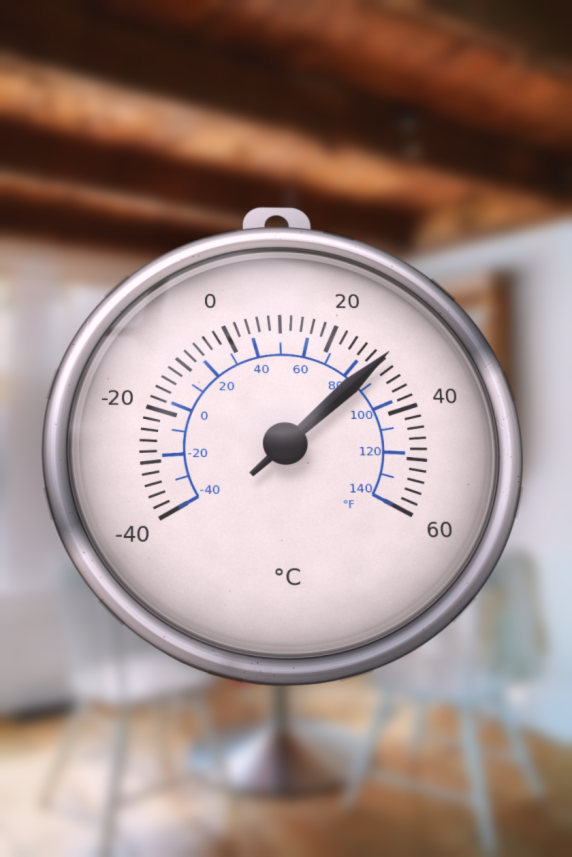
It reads °C 30
